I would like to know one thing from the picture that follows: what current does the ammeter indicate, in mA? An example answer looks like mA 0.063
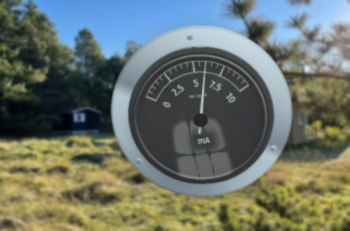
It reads mA 6
